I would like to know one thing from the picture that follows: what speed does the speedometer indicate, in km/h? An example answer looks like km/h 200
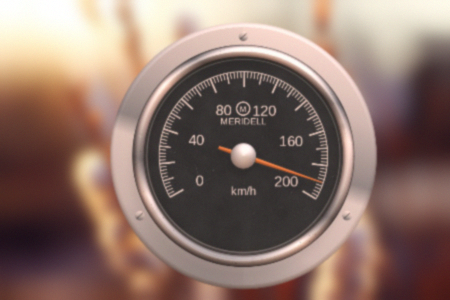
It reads km/h 190
